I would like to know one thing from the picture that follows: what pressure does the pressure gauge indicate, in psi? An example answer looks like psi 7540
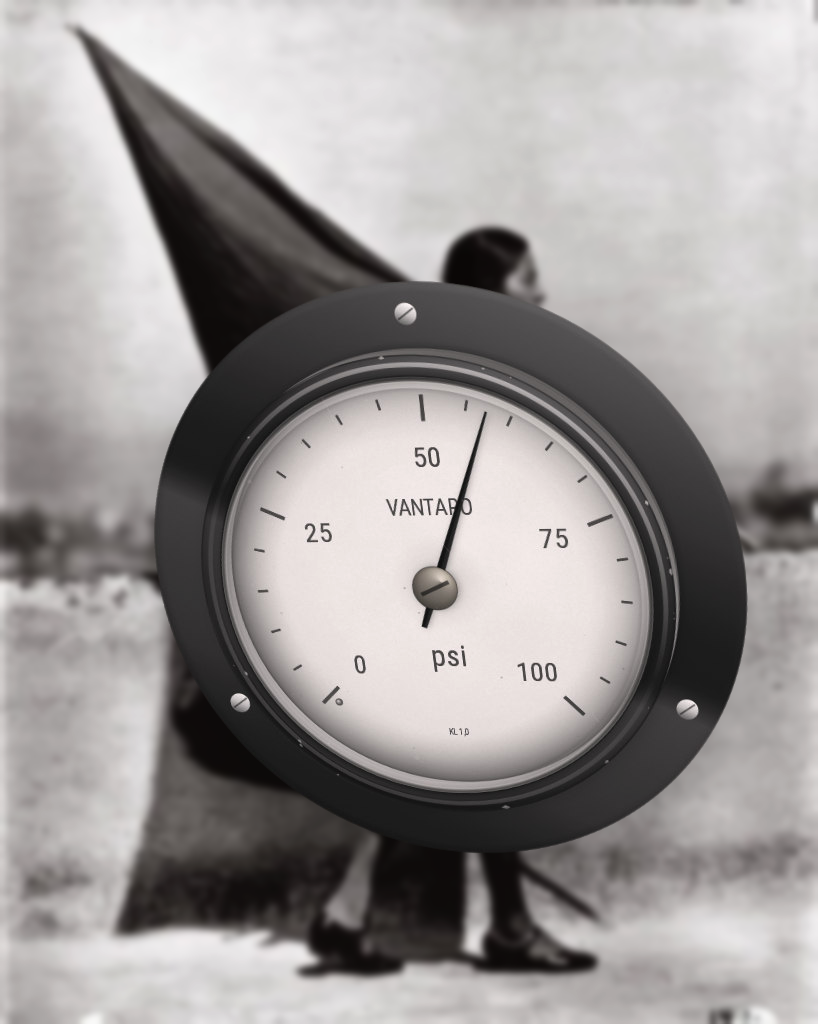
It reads psi 57.5
